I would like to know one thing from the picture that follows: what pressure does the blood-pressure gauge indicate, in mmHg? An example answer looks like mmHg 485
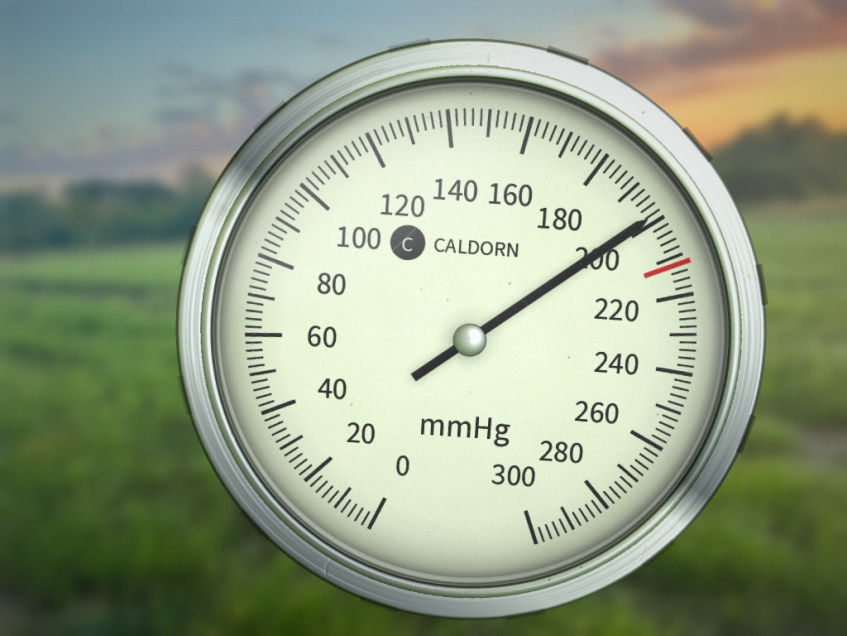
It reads mmHg 198
